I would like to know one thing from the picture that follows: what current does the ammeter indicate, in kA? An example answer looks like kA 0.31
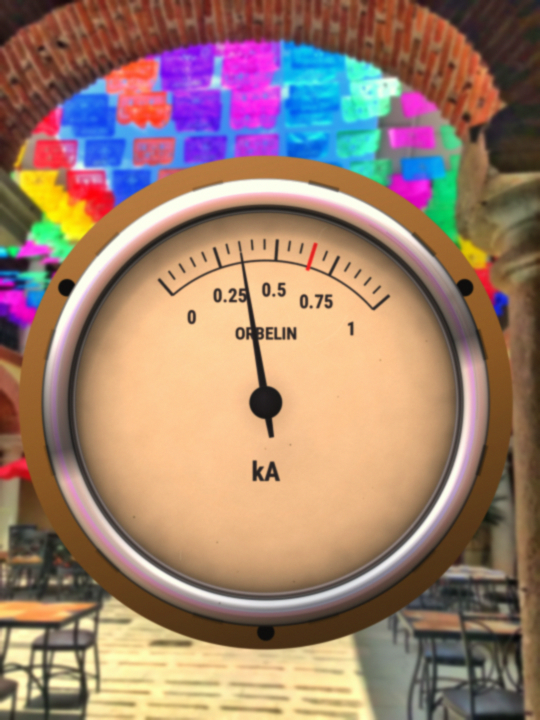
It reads kA 0.35
